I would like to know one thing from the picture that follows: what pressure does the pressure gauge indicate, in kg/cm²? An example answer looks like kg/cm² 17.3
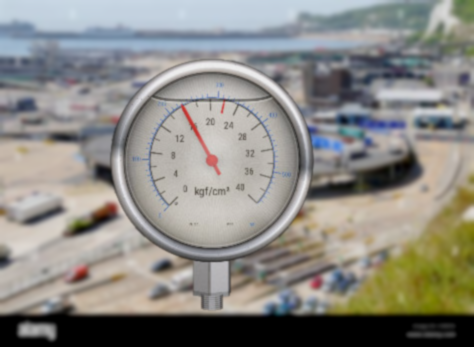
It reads kg/cm² 16
